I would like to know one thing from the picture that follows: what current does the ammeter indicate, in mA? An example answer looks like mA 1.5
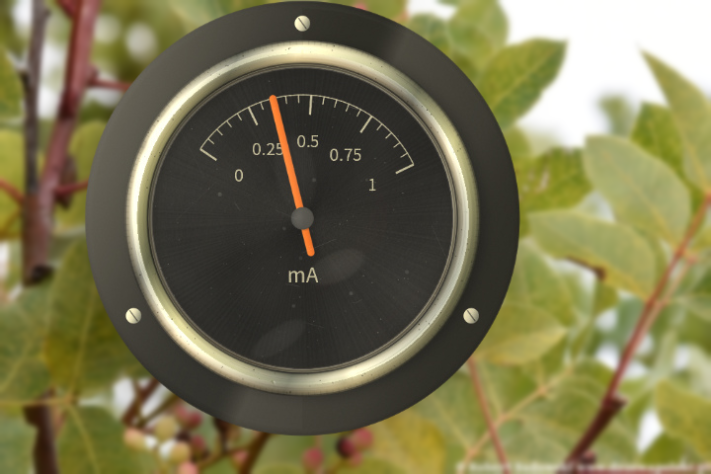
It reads mA 0.35
